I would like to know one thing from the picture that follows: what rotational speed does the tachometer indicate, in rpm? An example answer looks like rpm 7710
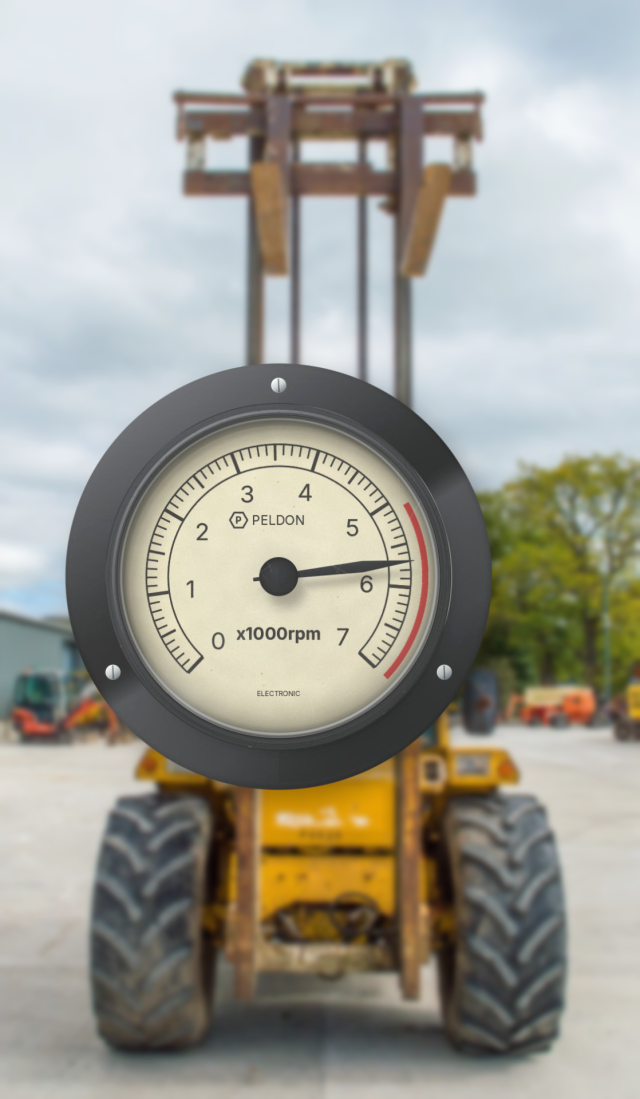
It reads rpm 5700
